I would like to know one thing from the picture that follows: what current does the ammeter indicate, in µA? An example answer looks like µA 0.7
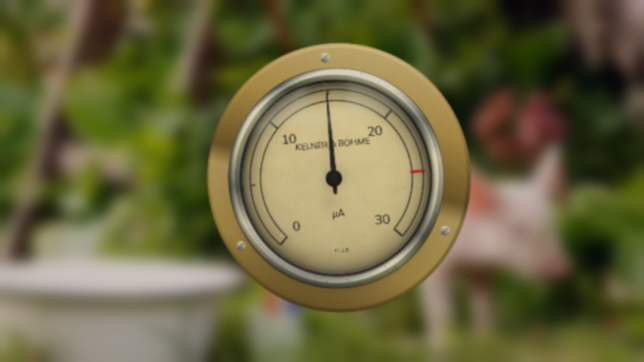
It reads µA 15
